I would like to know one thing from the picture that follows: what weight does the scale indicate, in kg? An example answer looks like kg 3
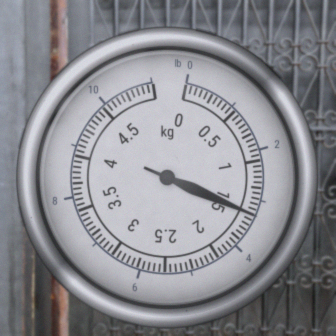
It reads kg 1.5
